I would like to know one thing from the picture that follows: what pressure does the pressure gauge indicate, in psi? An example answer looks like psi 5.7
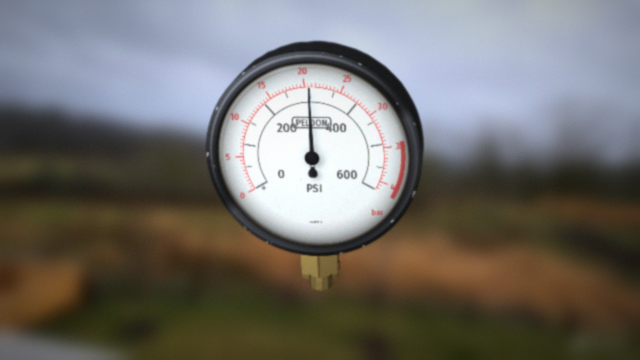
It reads psi 300
